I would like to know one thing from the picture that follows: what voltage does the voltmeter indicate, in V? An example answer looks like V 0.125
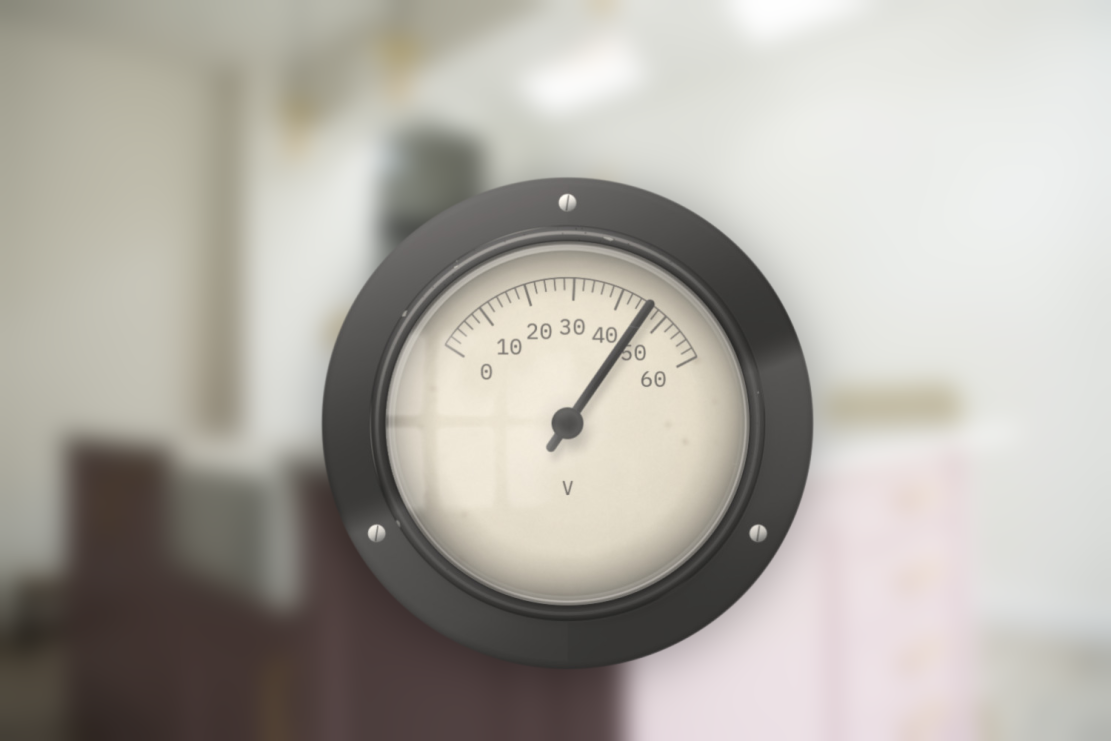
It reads V 46
